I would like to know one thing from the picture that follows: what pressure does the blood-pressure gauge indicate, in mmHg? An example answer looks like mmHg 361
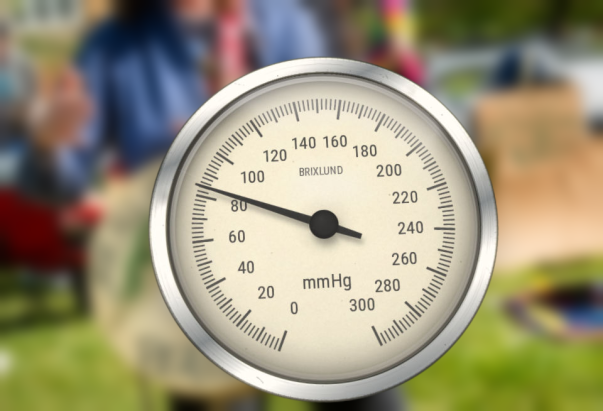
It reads mmHg 84
